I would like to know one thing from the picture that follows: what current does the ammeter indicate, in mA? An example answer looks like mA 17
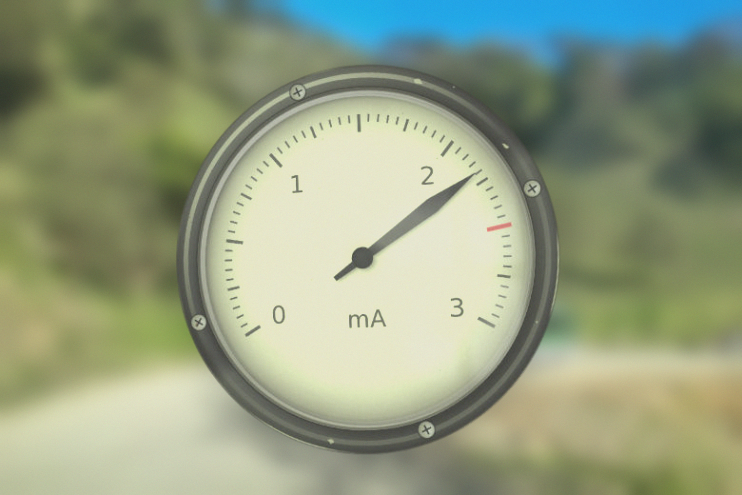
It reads mA 2.2
